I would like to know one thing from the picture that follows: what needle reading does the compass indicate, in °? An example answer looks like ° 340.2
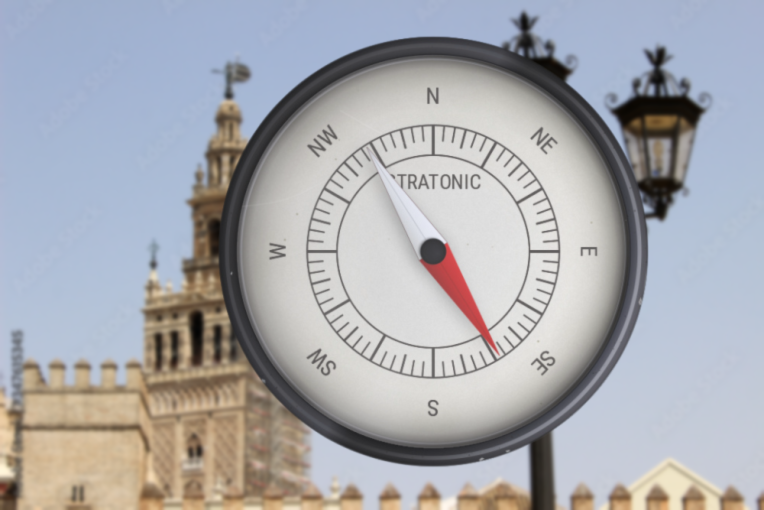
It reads ° 147.5
